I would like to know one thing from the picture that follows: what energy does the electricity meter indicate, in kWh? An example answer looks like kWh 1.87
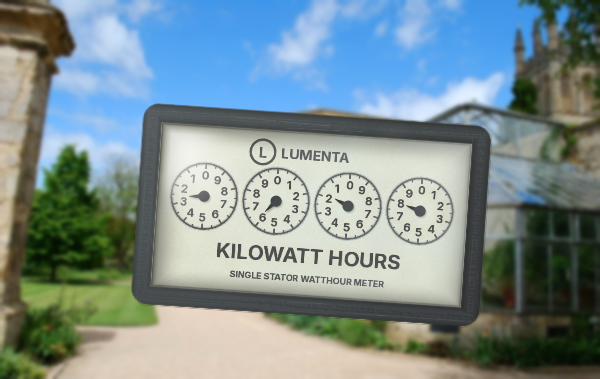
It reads kWh 2618
